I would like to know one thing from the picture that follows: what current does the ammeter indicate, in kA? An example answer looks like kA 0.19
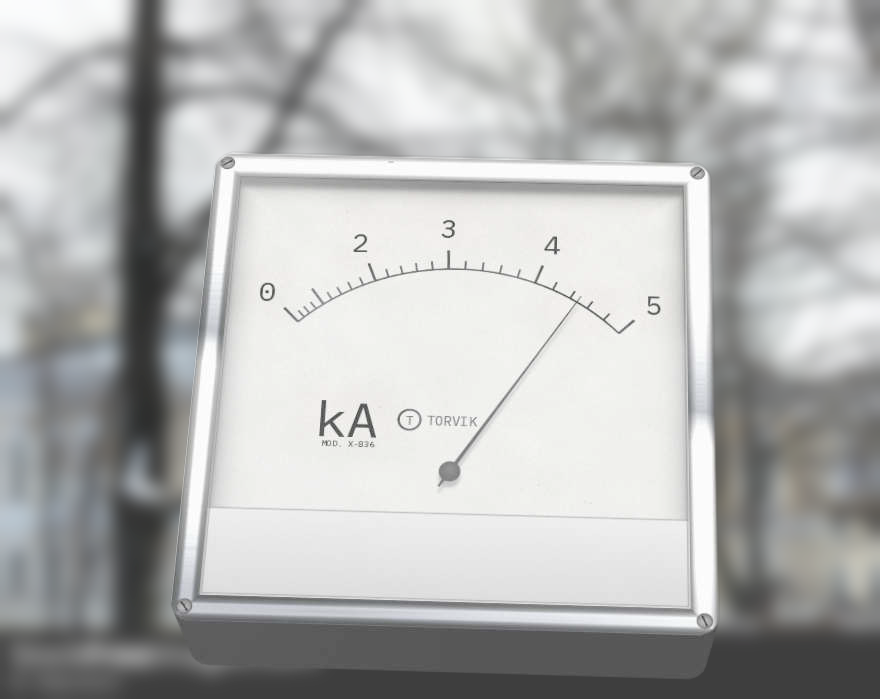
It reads kA 4.5
